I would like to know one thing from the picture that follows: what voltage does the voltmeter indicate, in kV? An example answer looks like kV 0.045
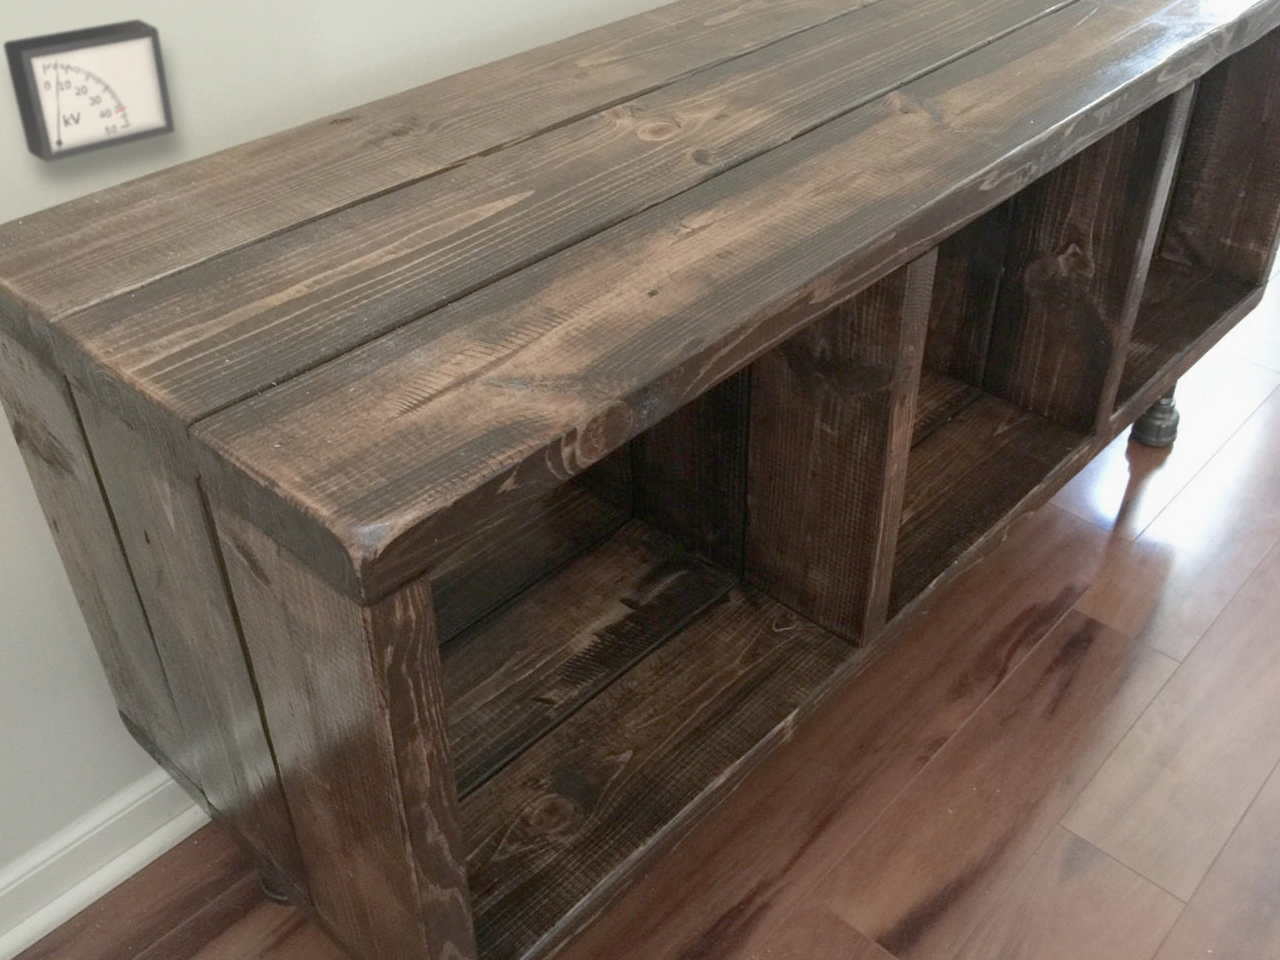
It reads kV 5
